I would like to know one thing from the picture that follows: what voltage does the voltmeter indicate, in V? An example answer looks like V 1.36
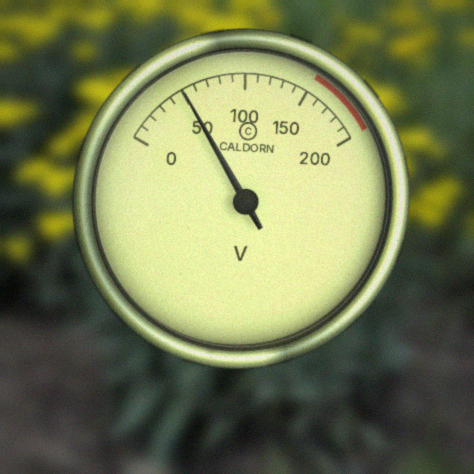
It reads V 50
